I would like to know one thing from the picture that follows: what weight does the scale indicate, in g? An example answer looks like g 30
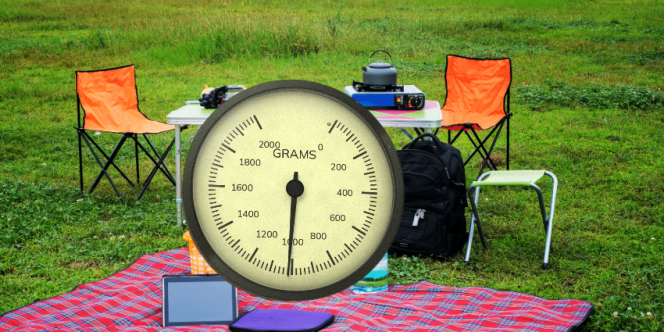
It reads g 1020
